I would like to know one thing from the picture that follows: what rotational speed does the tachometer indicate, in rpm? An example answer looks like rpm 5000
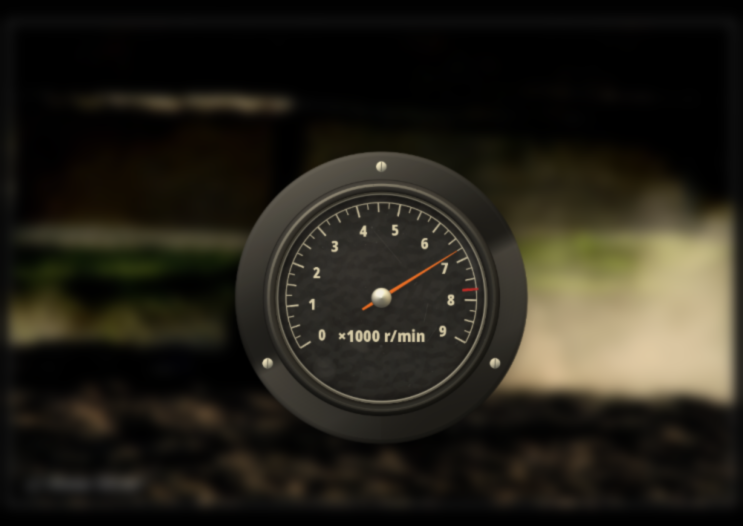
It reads rpm 6750
